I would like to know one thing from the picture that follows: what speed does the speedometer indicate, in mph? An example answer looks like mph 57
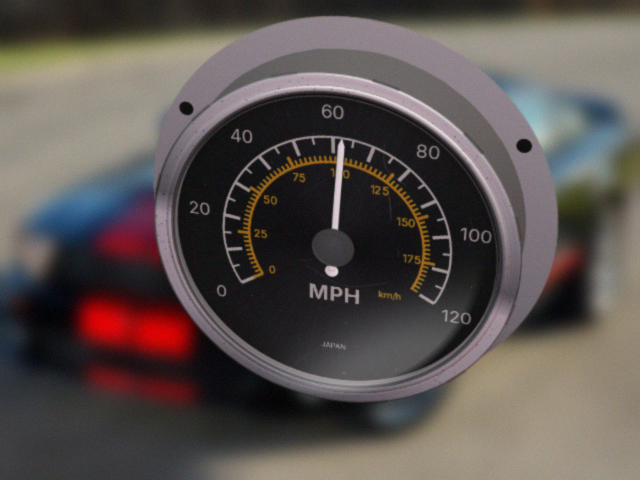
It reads mph 62.5
